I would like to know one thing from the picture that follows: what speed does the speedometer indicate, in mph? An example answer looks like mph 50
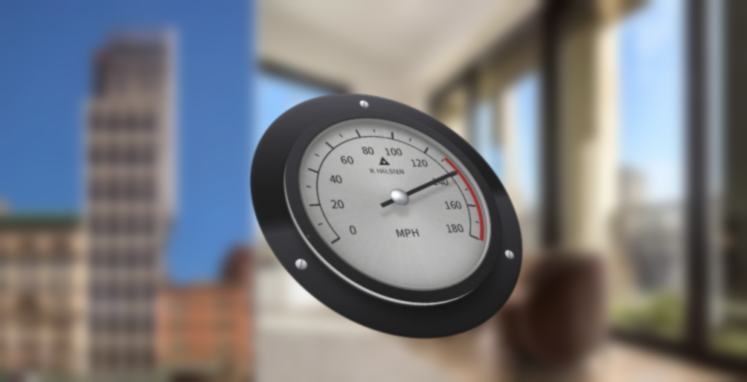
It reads mph 140
